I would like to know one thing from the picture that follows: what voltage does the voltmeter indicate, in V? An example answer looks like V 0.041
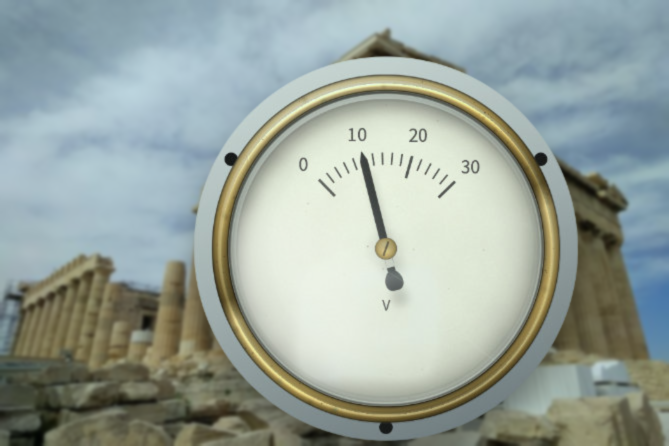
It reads V 10
